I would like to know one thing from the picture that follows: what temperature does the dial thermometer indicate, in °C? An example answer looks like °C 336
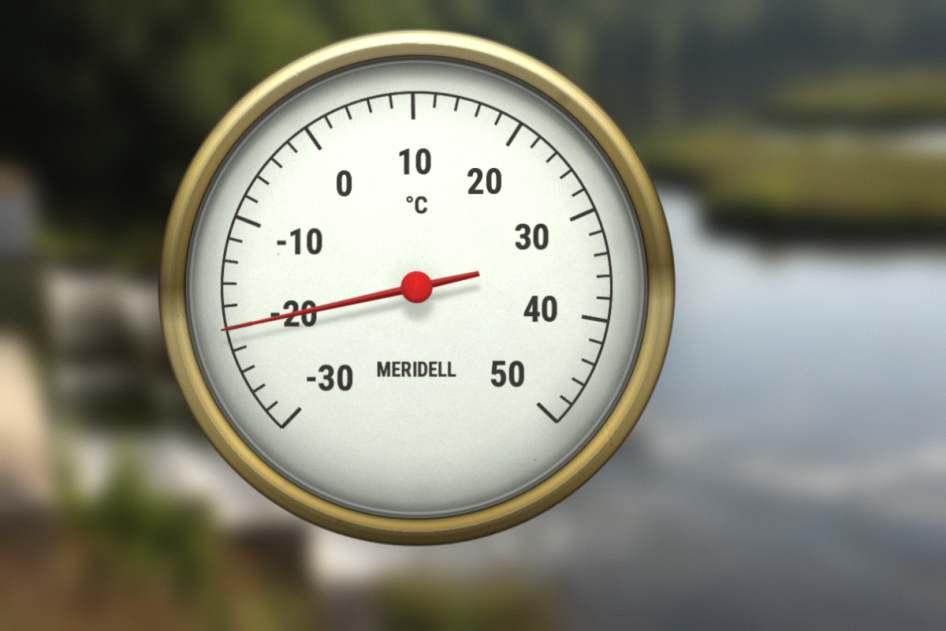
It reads °C -20
